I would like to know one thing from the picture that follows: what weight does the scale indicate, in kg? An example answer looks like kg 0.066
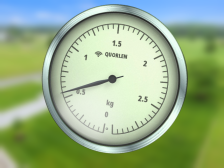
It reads kg 0.55
